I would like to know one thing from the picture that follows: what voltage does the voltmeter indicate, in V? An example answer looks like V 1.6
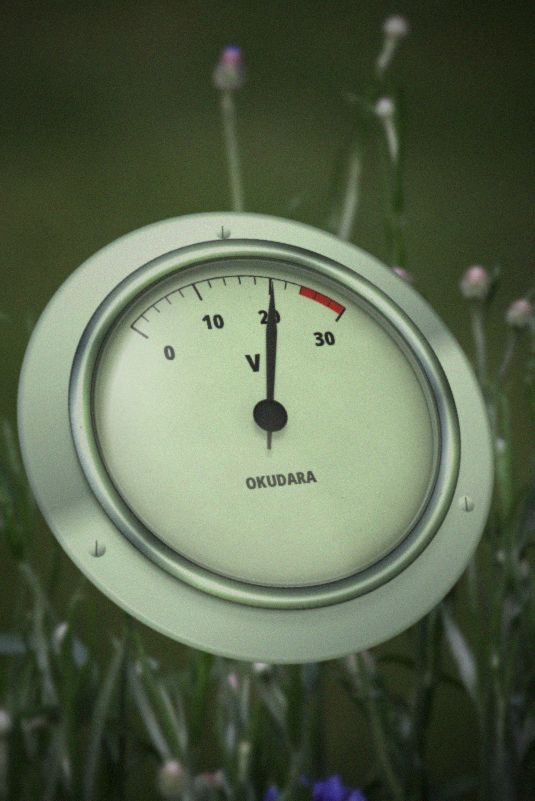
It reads V 20
